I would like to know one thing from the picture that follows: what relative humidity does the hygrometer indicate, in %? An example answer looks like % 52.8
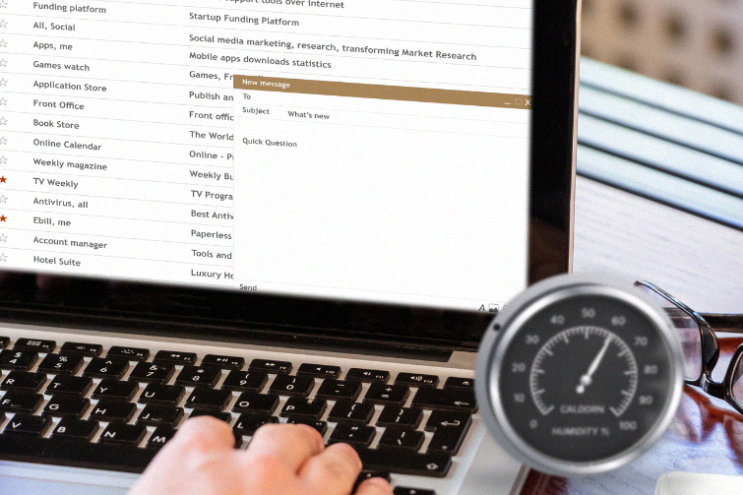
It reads % 60
